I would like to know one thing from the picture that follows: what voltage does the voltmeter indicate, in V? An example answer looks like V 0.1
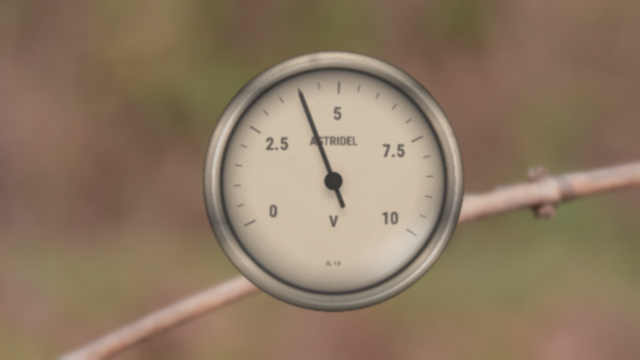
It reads V 4
